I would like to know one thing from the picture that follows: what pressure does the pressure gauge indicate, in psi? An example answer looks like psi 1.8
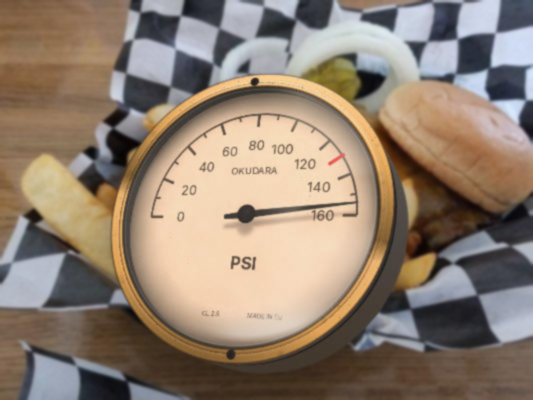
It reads psi 155
